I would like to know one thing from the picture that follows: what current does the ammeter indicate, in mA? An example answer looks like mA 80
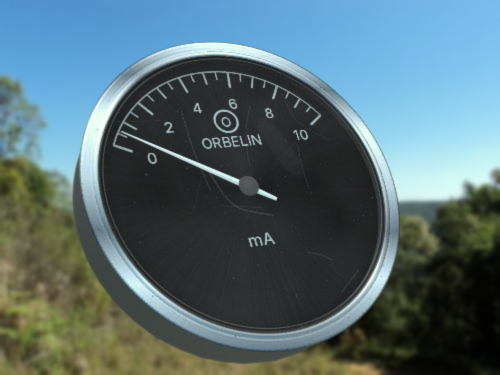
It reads mA 0.5
